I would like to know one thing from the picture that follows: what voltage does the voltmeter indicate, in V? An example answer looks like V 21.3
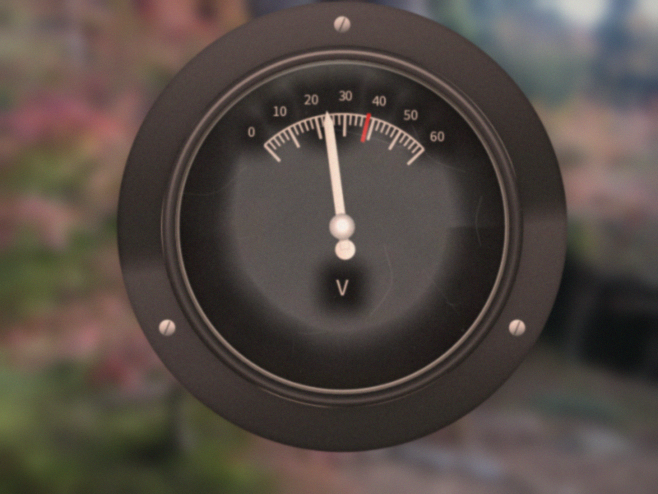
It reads V 24
